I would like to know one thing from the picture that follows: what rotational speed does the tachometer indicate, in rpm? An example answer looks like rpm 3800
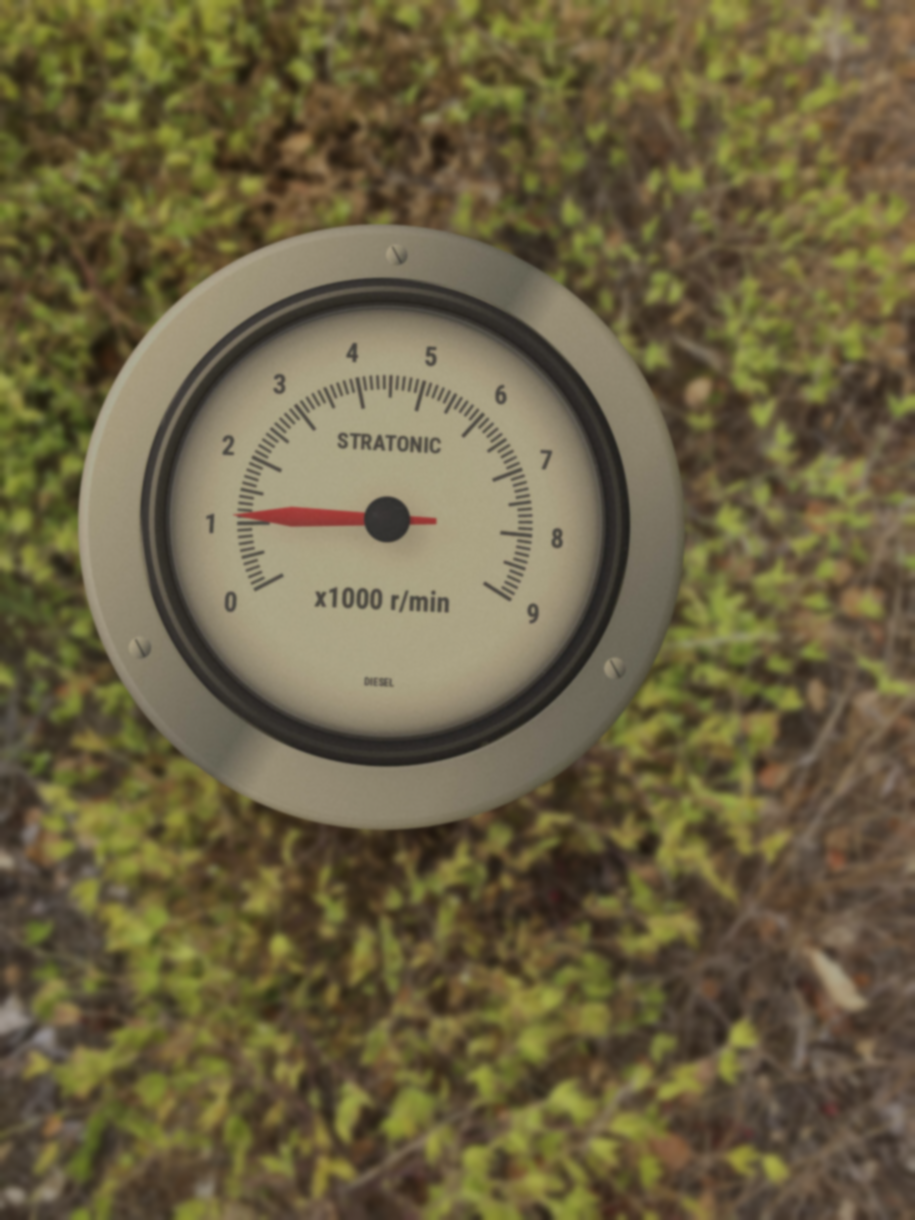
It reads rpm 1100
